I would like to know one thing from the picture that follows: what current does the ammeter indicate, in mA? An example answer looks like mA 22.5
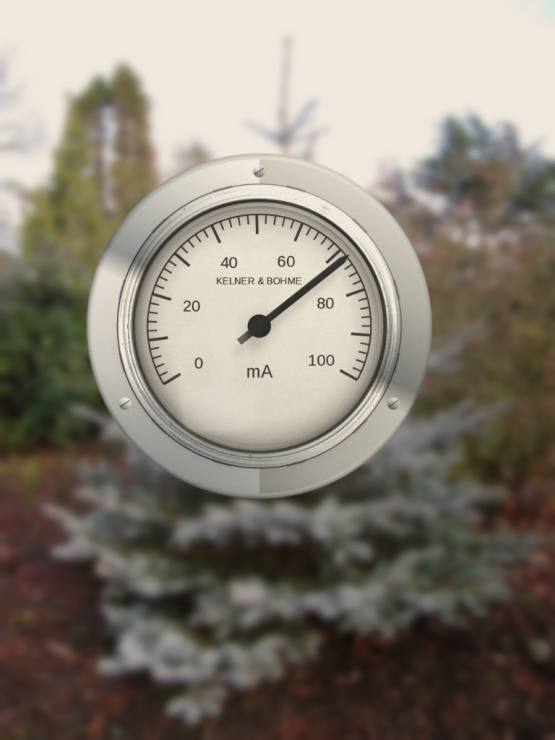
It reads mA 72
